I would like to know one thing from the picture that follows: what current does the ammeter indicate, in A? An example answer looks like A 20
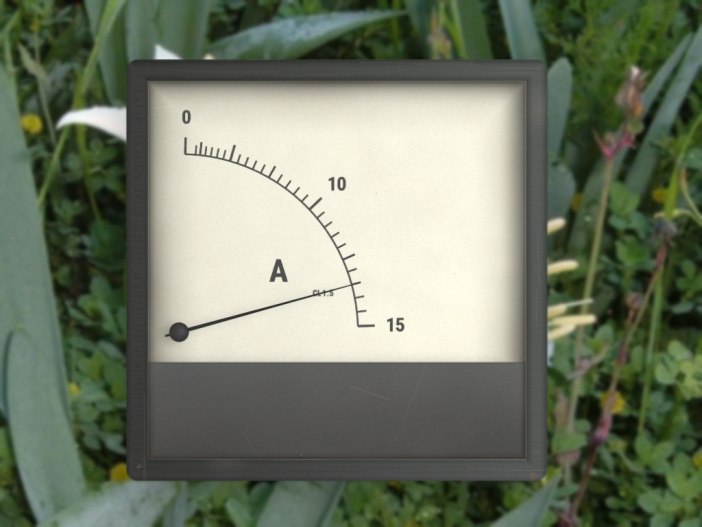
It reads A 13.5
